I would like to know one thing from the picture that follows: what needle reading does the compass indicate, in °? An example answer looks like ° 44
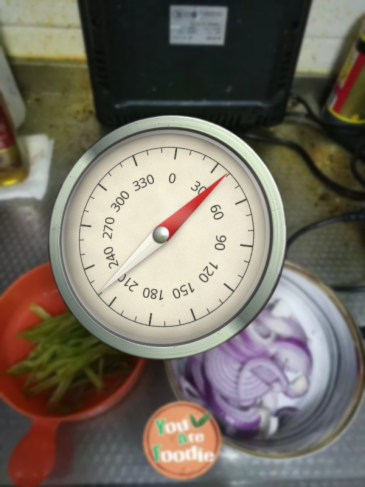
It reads ° 40
